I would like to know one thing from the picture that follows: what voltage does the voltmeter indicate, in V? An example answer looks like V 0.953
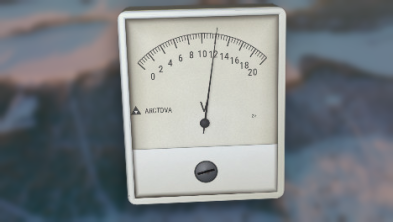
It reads V 12
